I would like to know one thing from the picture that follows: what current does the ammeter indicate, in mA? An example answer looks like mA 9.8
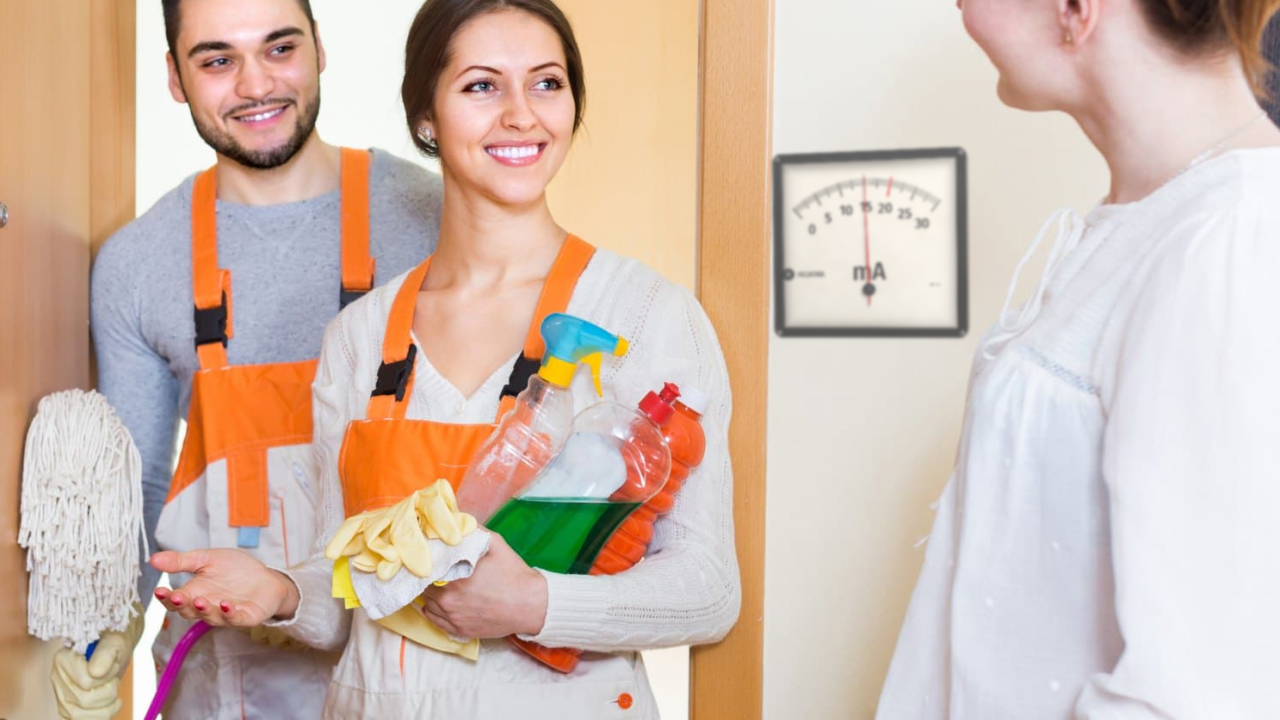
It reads mA 15
